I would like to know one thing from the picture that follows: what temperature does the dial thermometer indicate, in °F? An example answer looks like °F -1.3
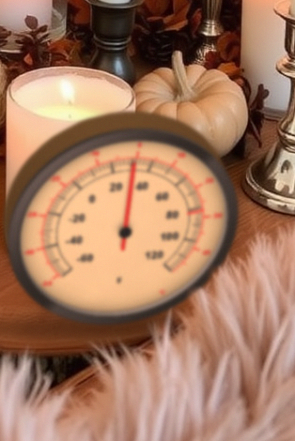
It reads °F 30
